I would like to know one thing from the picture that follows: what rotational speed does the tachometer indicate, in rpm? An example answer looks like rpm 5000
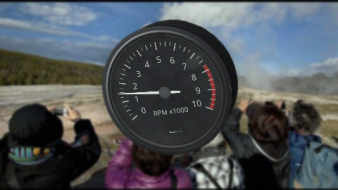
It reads rpm 1500
